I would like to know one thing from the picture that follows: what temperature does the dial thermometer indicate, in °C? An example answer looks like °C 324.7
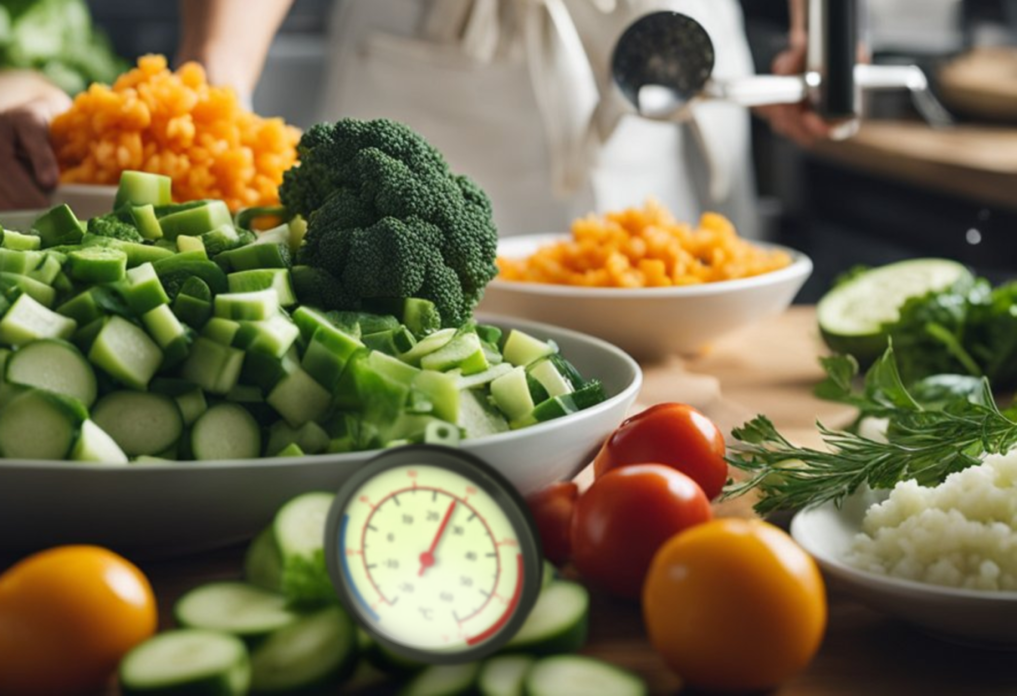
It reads °C 25
